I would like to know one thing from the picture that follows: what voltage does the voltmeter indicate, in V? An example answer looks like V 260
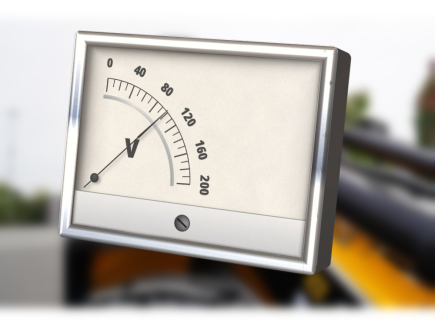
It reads V 100
